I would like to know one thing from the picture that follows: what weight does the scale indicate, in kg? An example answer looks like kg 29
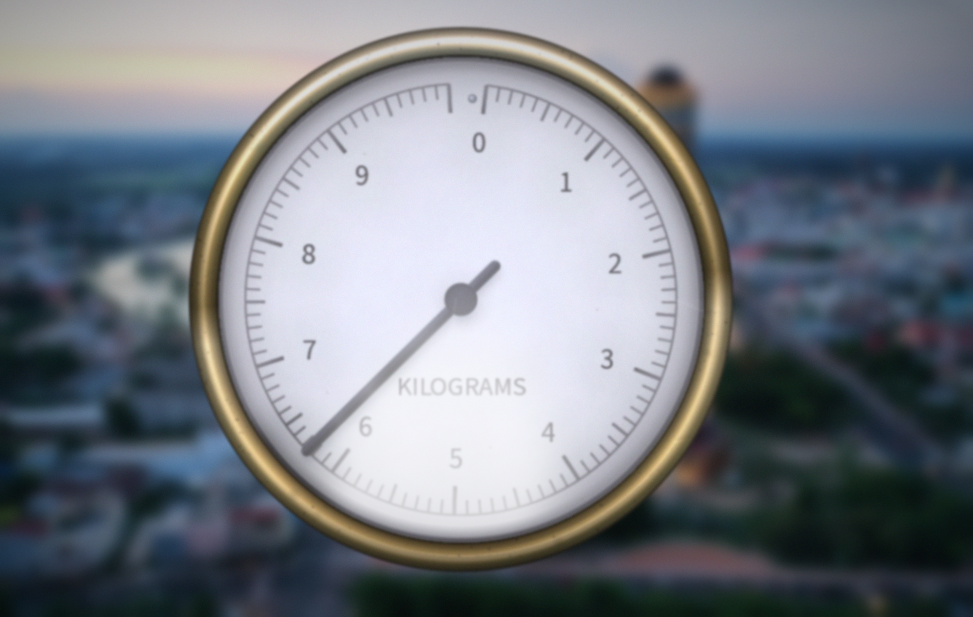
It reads kg 6.25
